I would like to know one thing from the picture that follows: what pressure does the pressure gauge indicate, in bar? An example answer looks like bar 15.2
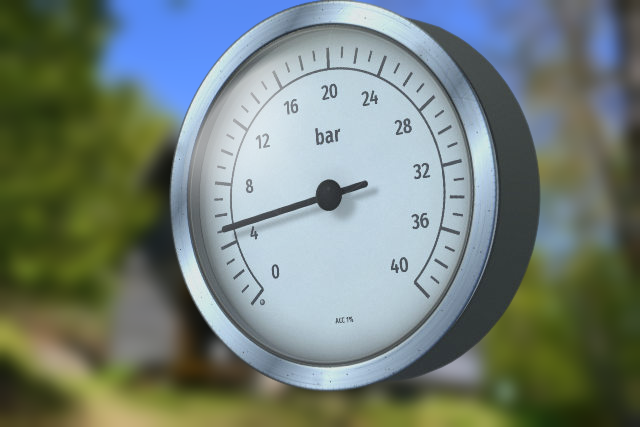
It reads bar 5
